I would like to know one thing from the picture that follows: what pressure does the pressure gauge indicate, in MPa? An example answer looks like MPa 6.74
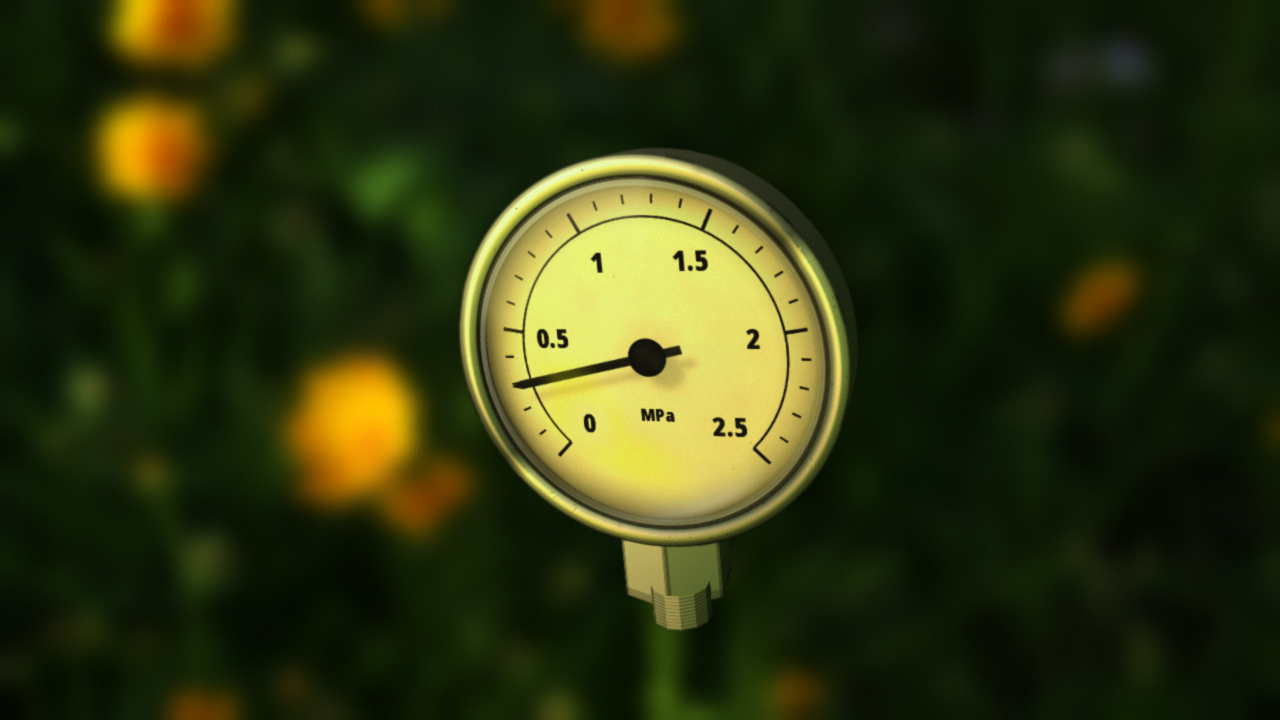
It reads MPa 0.3
